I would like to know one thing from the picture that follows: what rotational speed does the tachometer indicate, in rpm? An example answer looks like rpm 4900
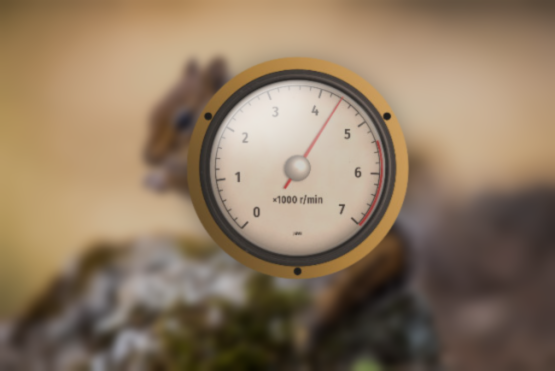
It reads rpm 4400
